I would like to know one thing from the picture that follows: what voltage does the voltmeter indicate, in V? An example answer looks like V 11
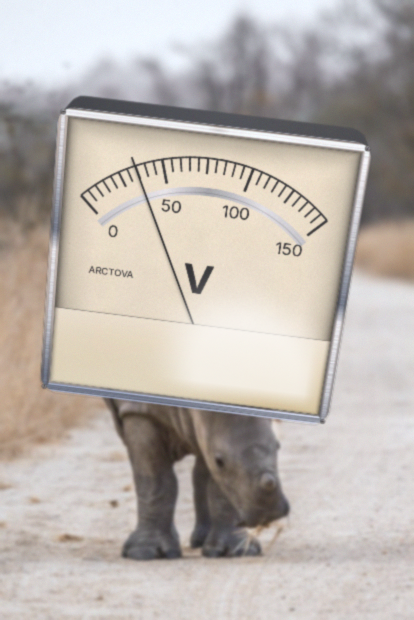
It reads V 35
